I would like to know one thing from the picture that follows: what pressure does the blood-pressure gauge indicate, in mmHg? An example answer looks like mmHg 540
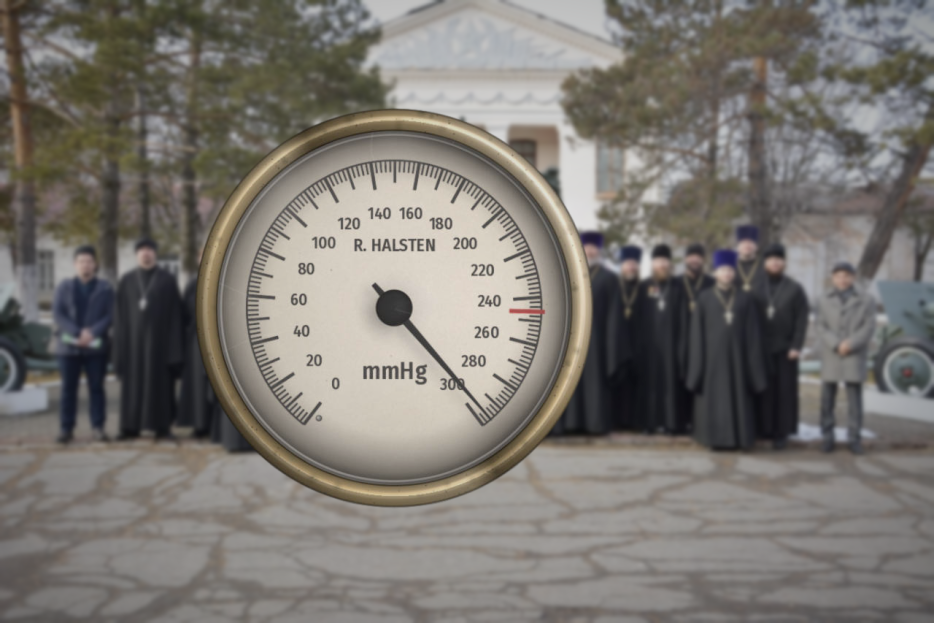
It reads mmHg 296
